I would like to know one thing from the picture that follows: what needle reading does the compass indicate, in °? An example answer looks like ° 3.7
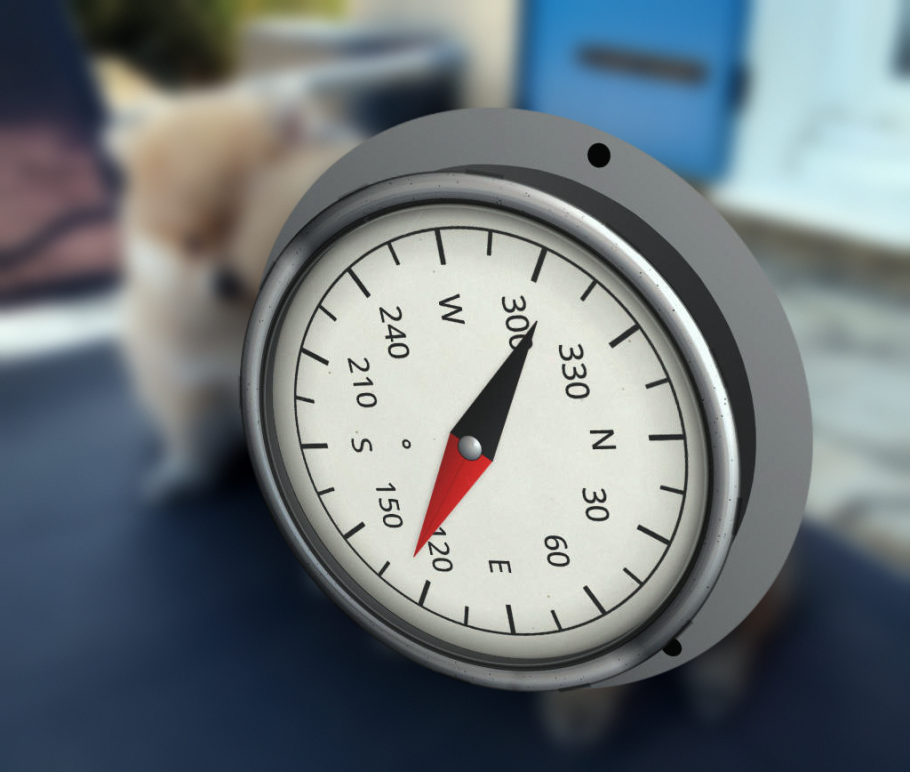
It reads ° 127.5
